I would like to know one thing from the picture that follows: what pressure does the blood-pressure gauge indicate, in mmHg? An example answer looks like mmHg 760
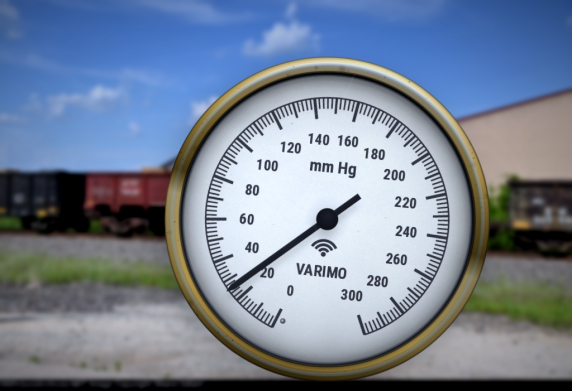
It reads mmHg 26
